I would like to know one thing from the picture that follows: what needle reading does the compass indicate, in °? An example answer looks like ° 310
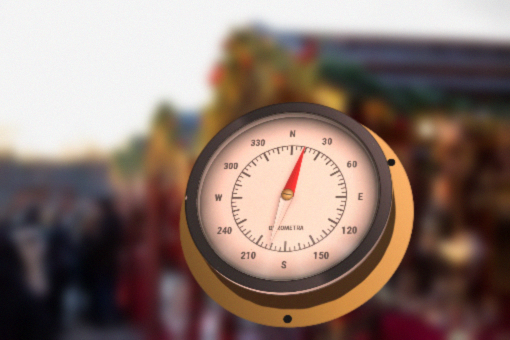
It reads ° 15
